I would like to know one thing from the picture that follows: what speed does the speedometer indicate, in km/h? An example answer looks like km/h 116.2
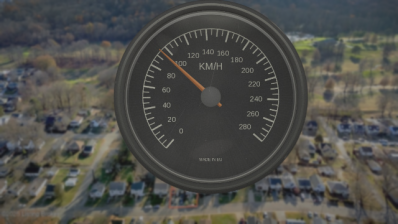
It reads km/h 95
